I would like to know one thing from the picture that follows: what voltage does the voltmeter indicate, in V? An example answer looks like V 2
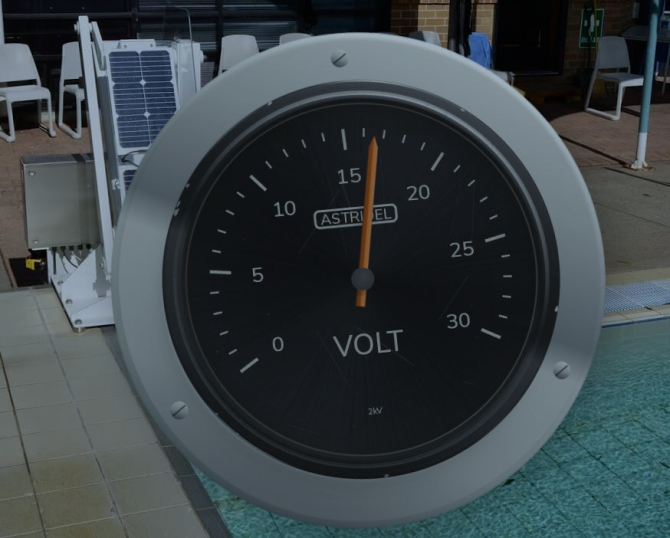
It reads V 16.5
